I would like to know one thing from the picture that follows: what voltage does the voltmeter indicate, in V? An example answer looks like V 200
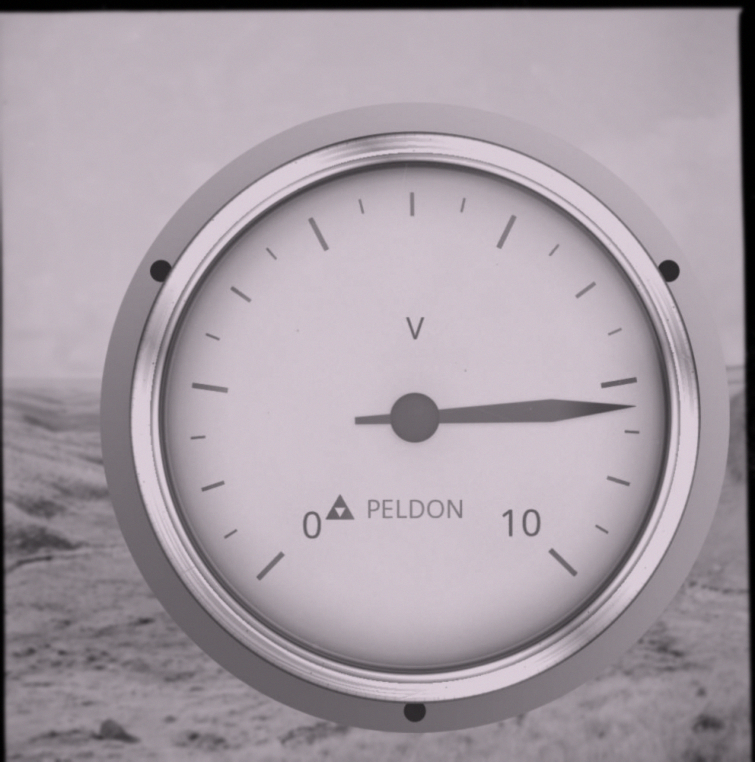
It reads V 8.25
